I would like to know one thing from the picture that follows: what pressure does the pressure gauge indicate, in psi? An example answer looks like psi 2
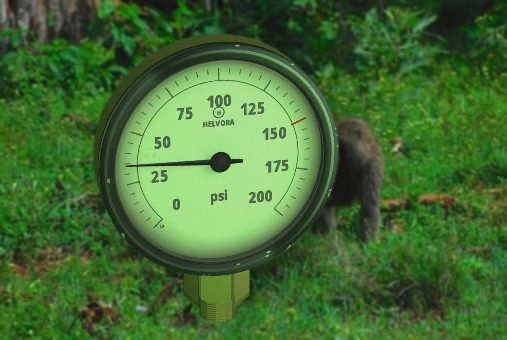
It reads psi 35
